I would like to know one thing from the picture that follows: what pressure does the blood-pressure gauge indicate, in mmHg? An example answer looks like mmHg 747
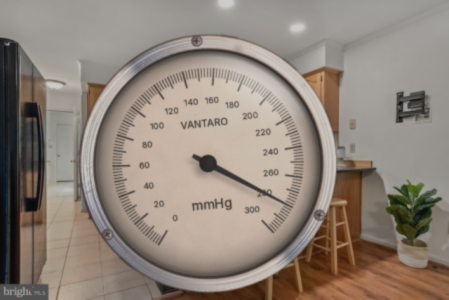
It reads mmHg 280
